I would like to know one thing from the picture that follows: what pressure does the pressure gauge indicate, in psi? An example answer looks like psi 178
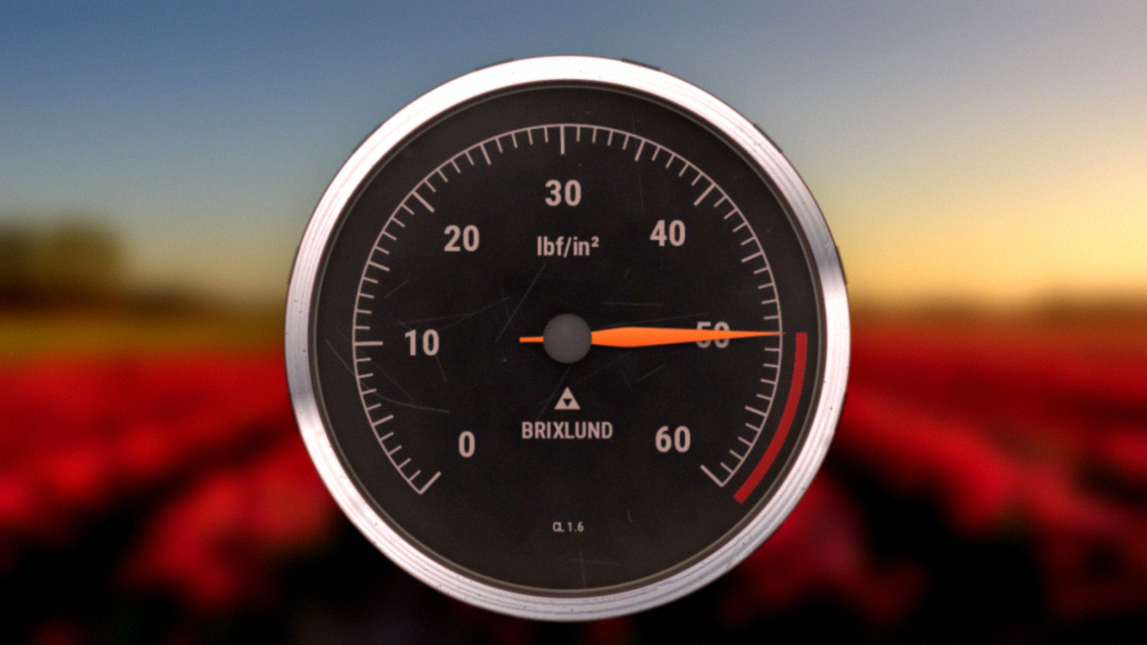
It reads psi 50
